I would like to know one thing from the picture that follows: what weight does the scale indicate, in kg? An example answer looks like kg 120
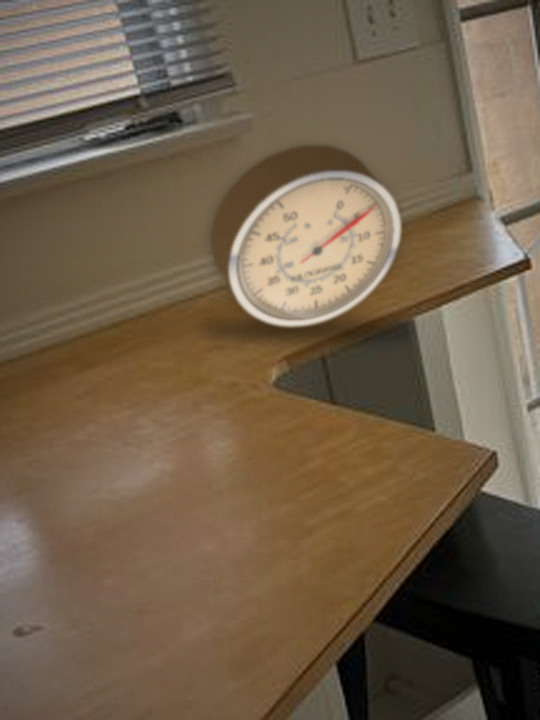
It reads kg 5
